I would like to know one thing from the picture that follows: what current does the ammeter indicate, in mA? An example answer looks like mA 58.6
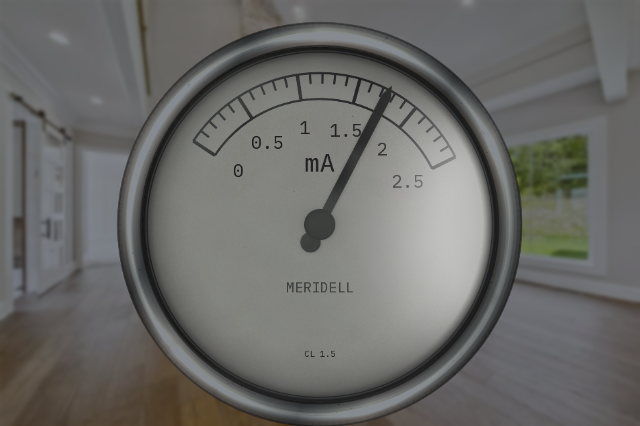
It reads mA 1.75
